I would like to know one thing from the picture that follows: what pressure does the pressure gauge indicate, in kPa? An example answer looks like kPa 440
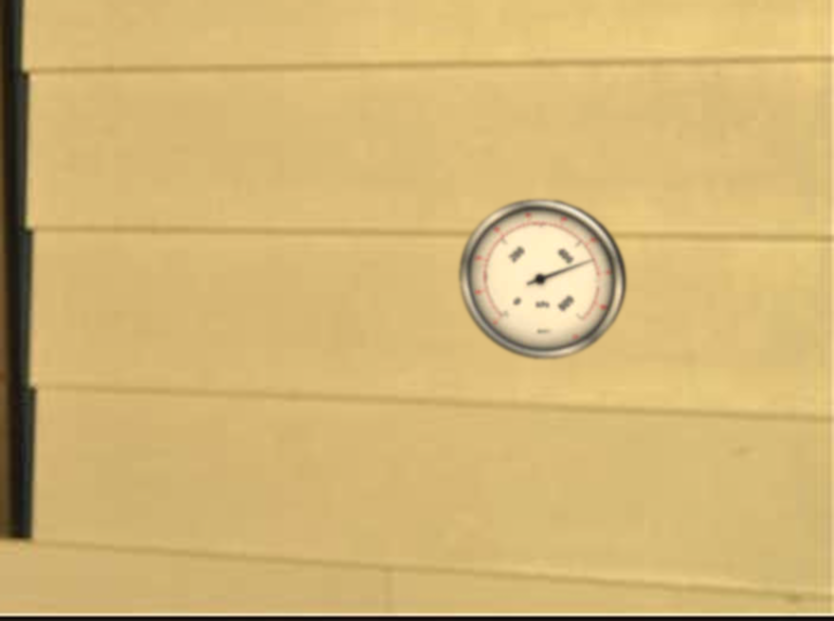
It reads kPa 450
